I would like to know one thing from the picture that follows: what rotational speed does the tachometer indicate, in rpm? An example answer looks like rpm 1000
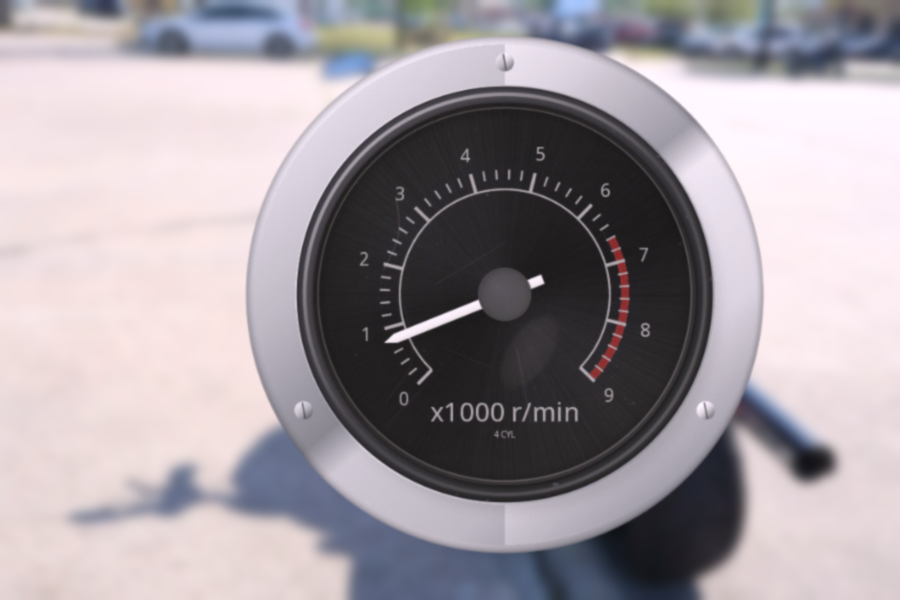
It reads rpm 800
